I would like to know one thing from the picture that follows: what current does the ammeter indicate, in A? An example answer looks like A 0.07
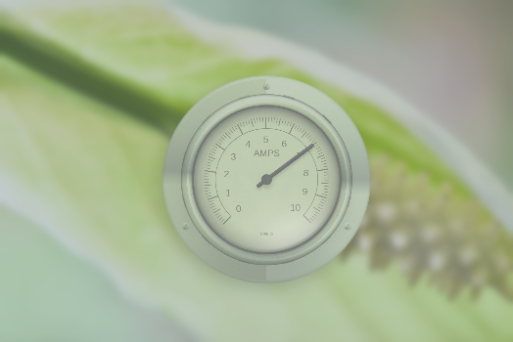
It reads A 7
